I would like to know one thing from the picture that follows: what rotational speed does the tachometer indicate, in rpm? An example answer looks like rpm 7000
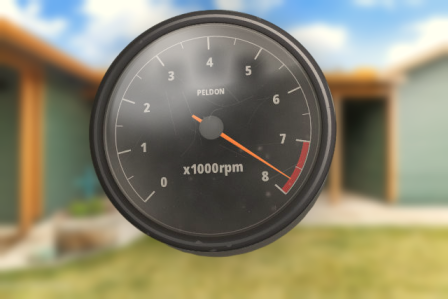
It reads rpm 7750
